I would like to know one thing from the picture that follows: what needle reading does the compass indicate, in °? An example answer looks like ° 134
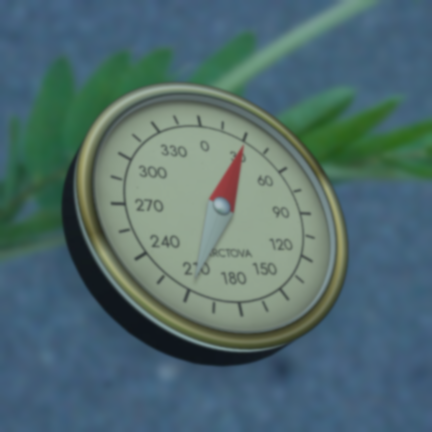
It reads ° 30
